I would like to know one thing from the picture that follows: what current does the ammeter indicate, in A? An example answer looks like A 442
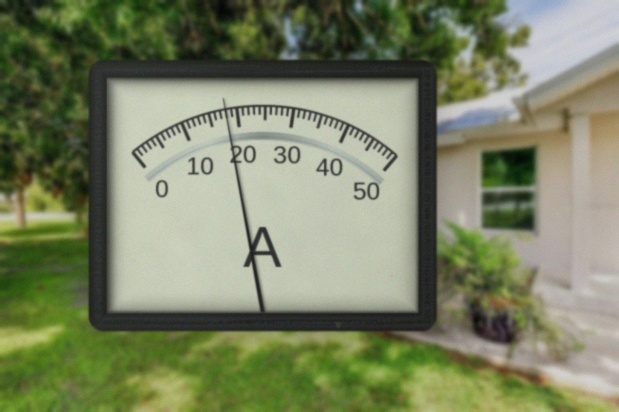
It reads A 18
